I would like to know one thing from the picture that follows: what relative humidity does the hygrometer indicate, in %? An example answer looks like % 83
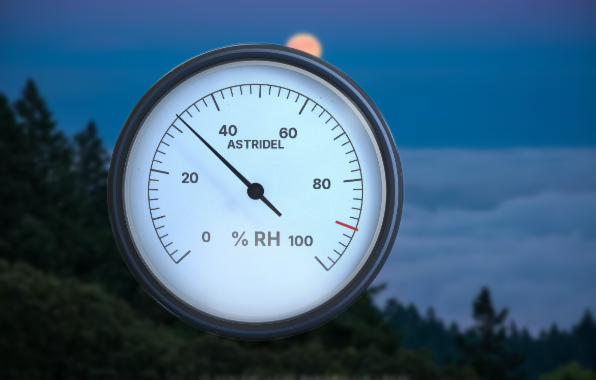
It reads % 32
